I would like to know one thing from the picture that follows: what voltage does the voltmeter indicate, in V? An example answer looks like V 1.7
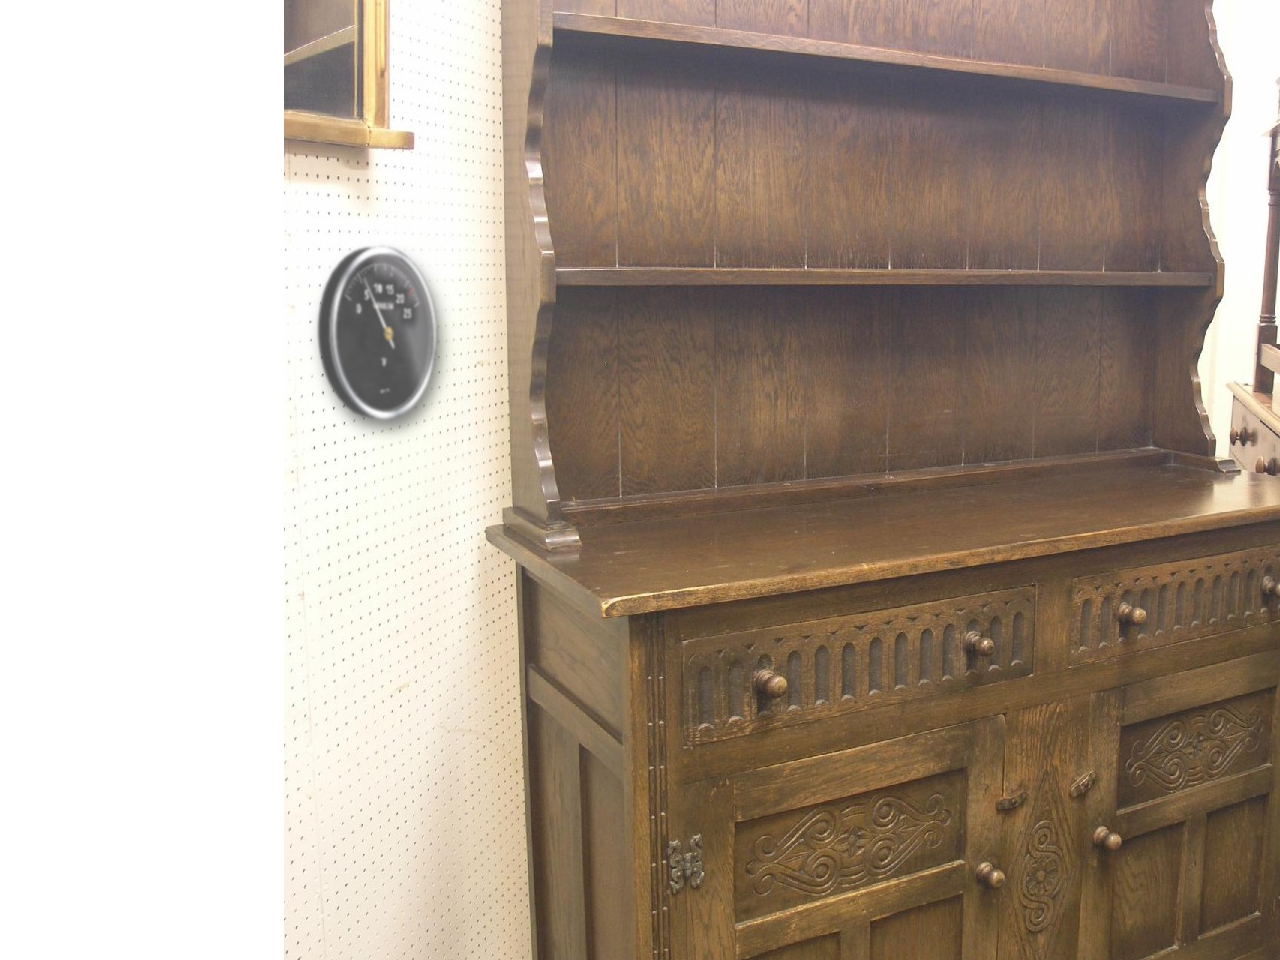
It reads V 5
